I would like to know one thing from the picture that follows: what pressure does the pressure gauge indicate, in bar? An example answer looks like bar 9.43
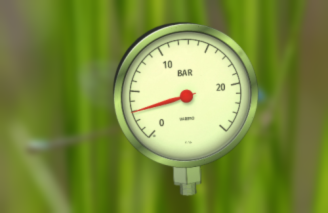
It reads bar 3
